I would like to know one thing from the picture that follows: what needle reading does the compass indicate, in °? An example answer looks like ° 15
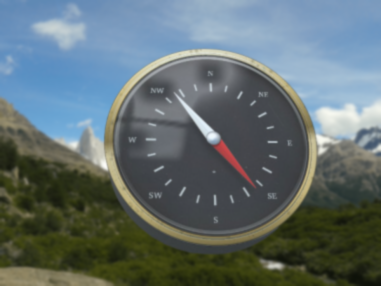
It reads ° 142.5
